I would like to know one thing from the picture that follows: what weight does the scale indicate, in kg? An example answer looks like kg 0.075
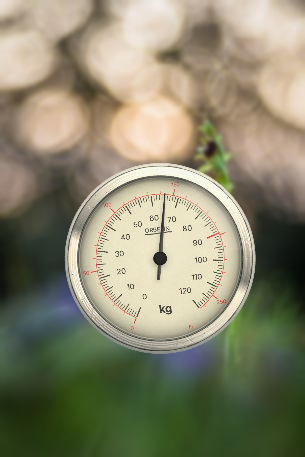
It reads kg 65
